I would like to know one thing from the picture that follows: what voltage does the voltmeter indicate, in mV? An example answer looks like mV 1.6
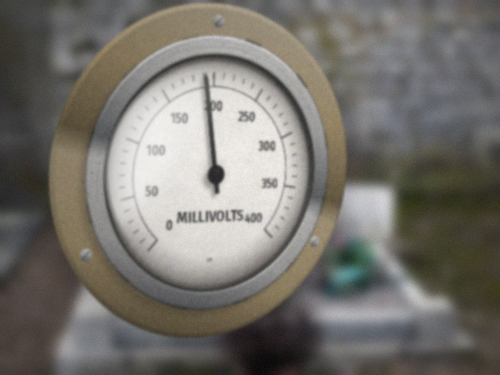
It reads mV 190
